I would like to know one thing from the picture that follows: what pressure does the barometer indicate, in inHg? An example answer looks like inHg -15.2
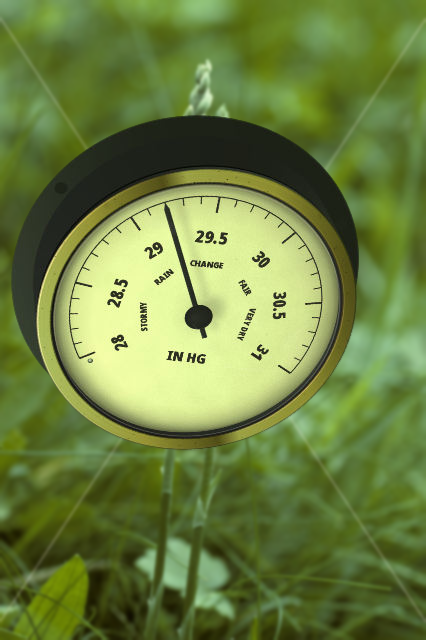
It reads inHg 29.2
